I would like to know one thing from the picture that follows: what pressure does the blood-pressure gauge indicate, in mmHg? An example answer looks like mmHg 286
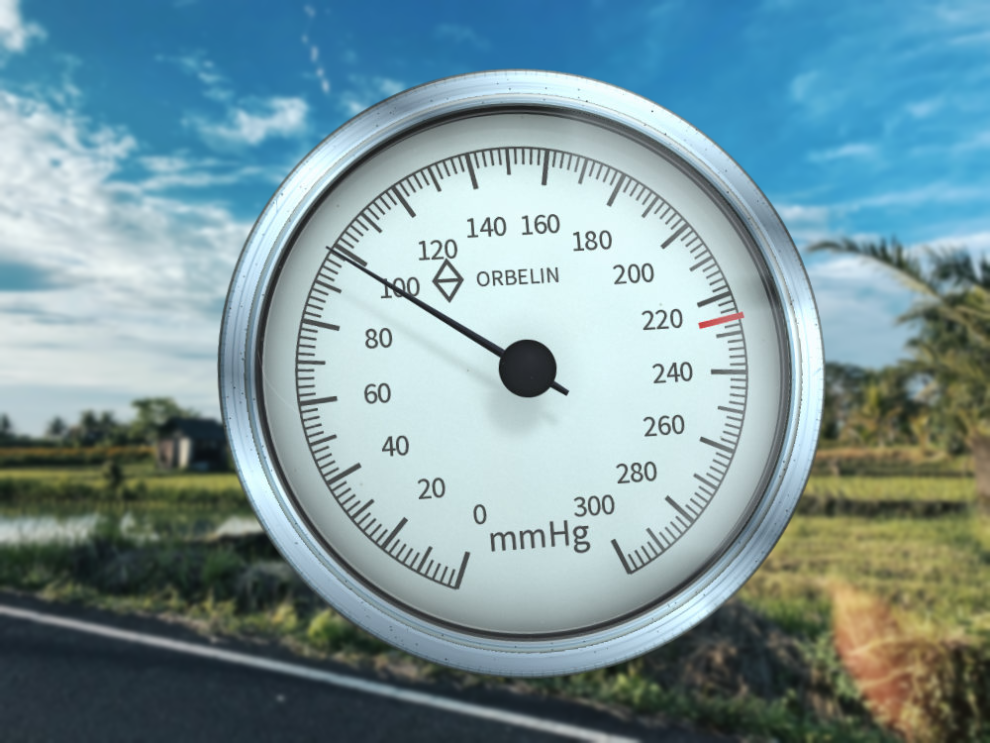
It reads mmHg 98
